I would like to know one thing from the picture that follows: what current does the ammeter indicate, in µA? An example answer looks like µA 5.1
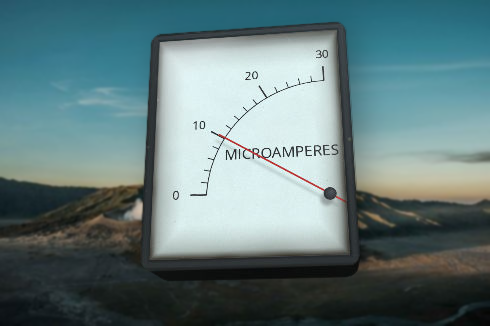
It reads µA 10
